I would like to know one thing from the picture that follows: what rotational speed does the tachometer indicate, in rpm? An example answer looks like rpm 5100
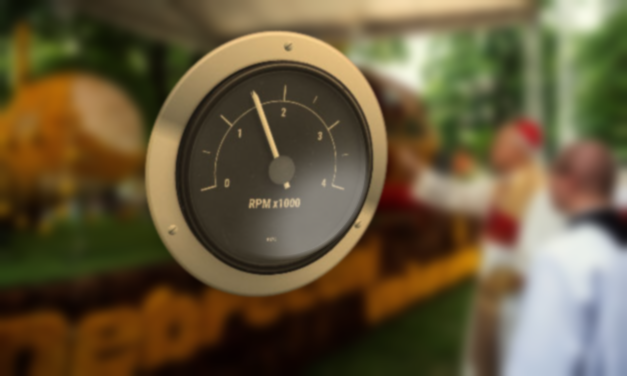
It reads rpm 1500
